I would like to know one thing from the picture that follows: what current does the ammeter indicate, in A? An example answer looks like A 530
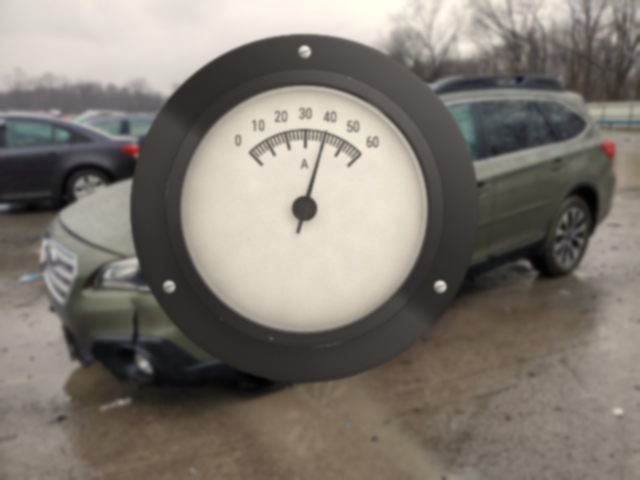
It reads A 40
